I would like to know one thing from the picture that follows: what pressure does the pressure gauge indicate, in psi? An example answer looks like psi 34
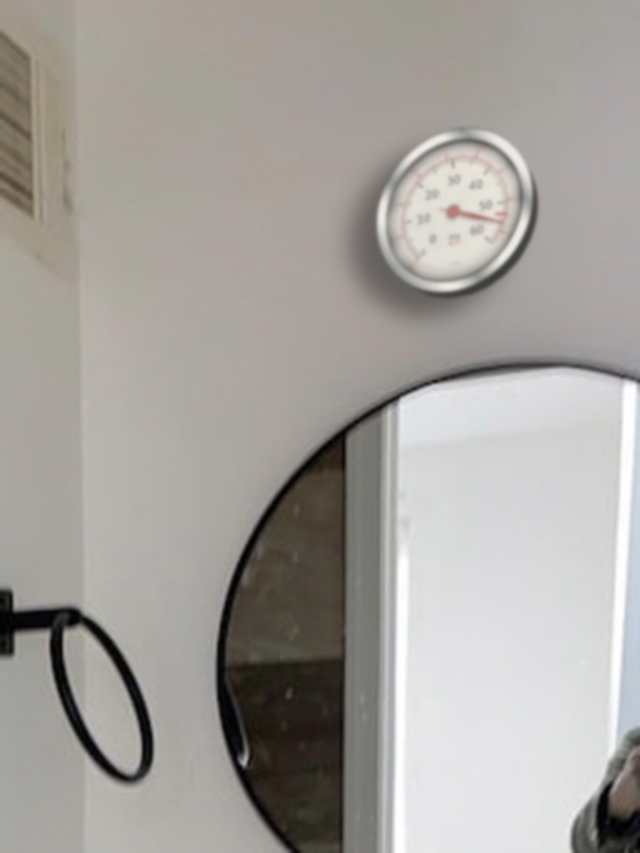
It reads psi 55
